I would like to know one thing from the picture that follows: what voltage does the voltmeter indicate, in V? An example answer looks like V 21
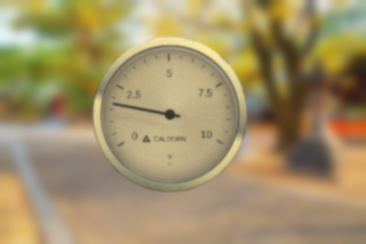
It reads V 1.75
